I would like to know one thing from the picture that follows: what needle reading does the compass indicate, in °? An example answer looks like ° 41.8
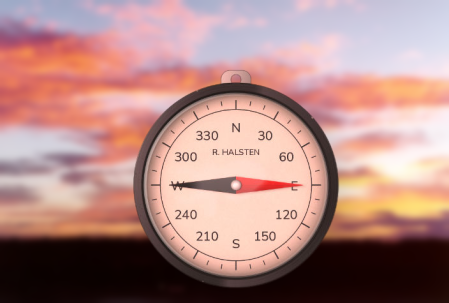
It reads ° 90
